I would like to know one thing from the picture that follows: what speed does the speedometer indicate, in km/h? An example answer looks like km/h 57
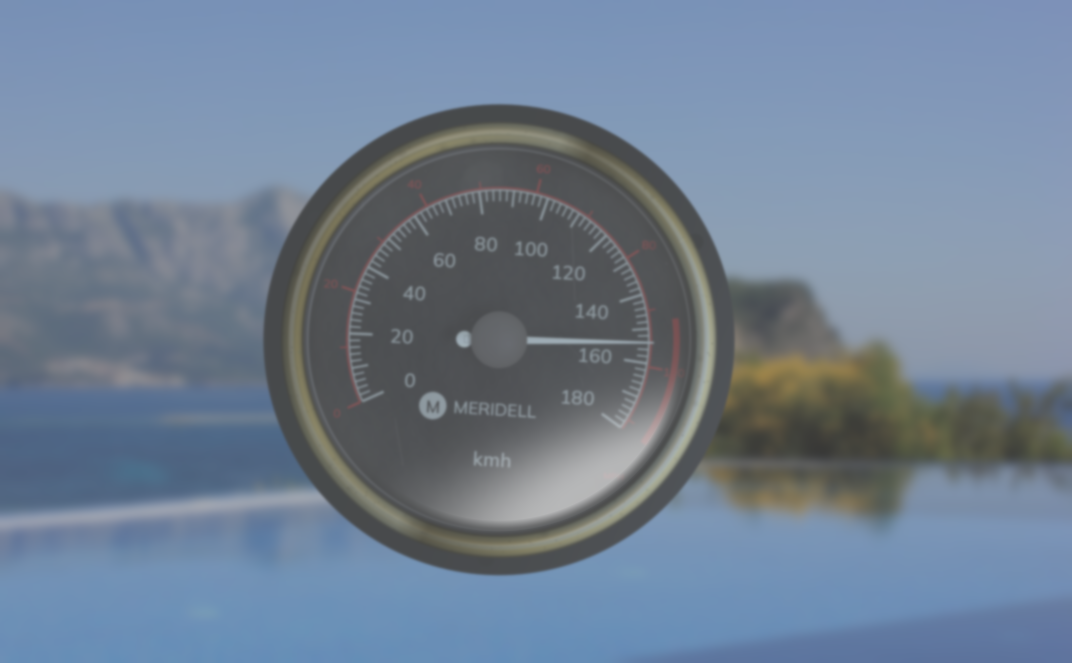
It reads km/h 154
